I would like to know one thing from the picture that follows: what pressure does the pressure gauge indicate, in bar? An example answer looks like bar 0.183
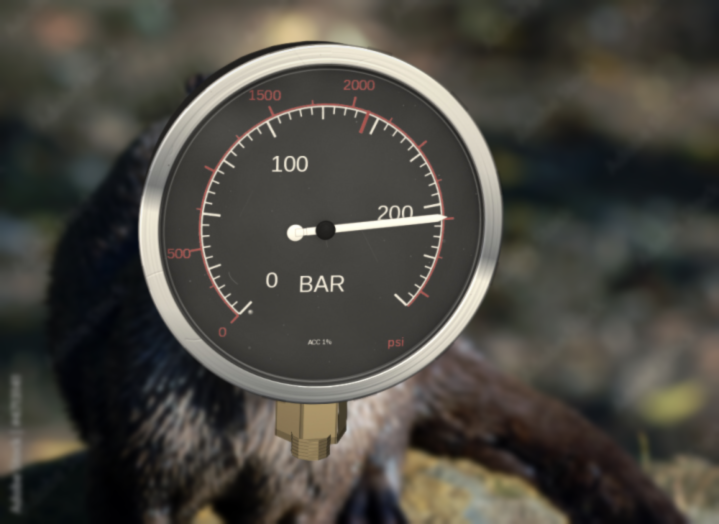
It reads bar 205
